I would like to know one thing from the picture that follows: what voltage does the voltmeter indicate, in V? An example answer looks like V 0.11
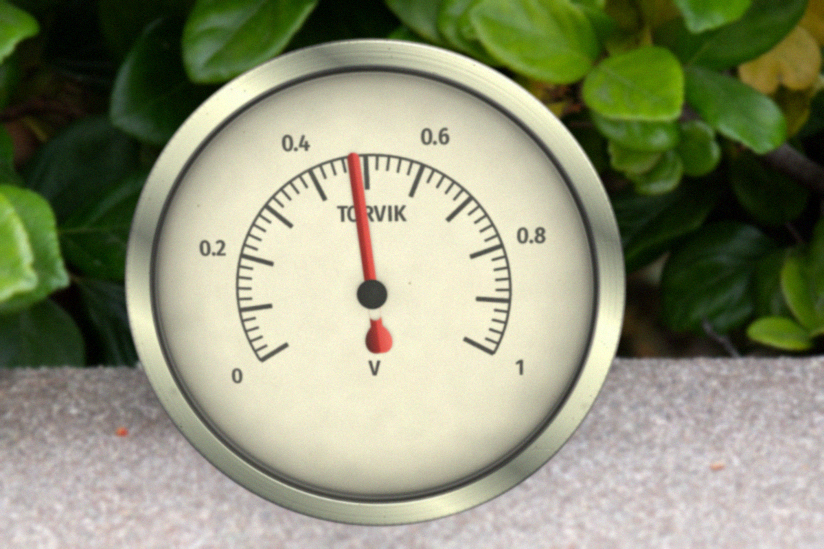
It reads V 0.48
